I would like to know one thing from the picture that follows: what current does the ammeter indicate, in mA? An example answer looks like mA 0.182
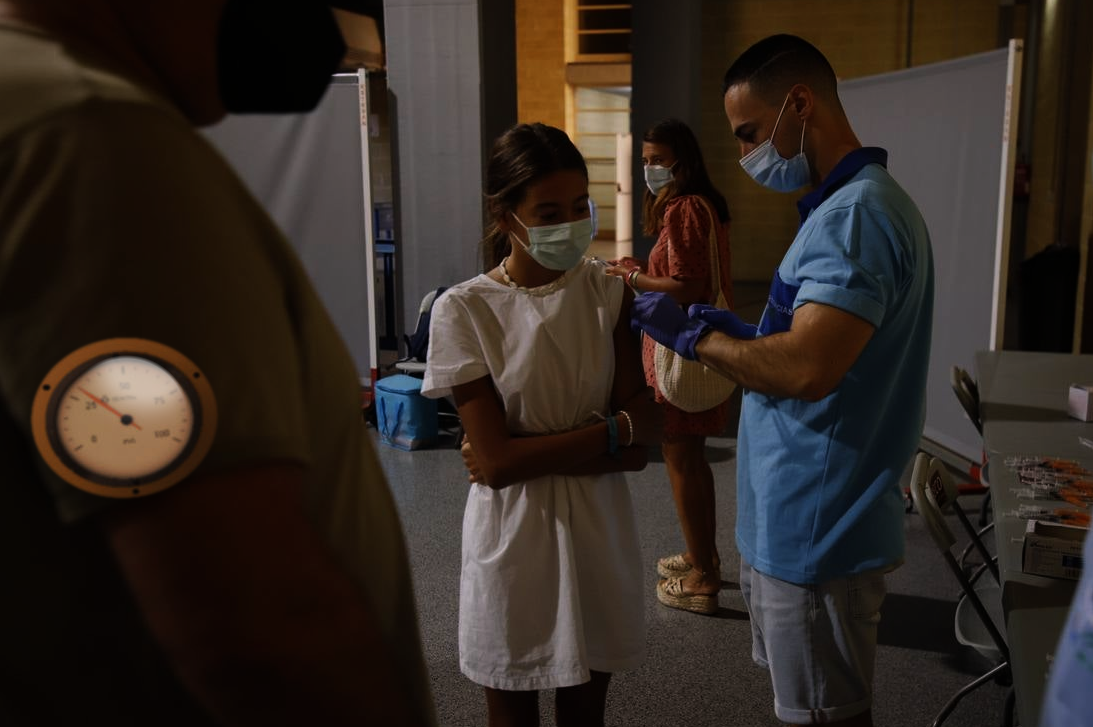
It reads mA 30
